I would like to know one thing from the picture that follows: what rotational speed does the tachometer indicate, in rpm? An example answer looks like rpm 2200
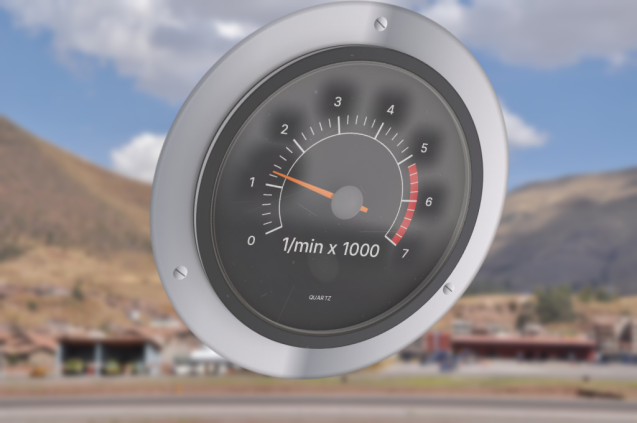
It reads rpm 1300
